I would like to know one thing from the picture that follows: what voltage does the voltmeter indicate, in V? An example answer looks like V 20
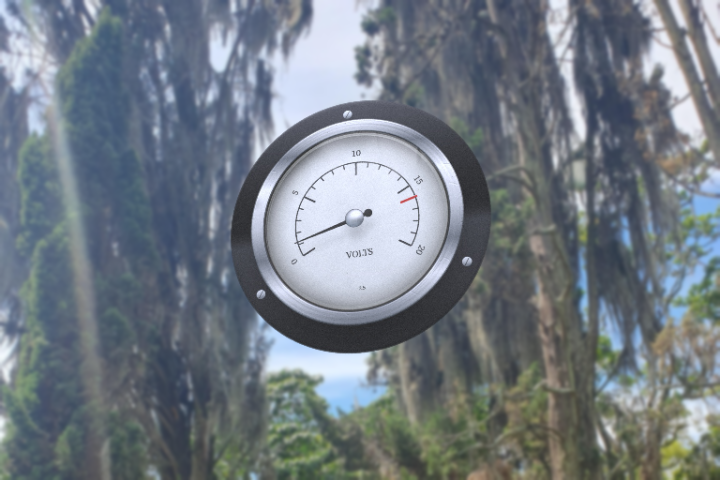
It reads V 1
